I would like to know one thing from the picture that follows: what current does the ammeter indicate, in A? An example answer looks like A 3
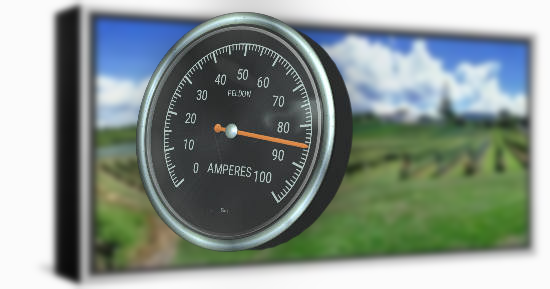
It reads A 85
